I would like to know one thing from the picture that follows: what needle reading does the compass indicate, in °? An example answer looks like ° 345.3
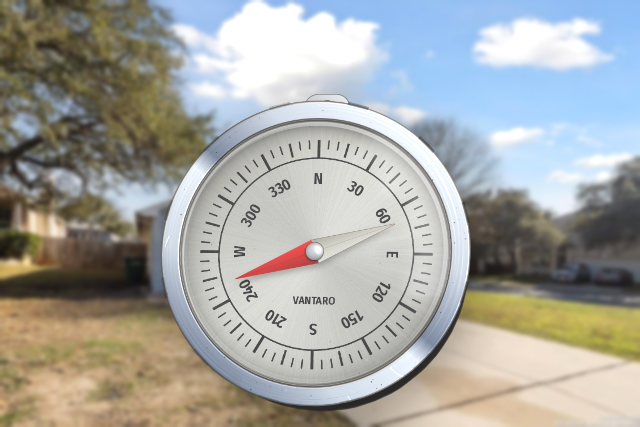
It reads ° 250
